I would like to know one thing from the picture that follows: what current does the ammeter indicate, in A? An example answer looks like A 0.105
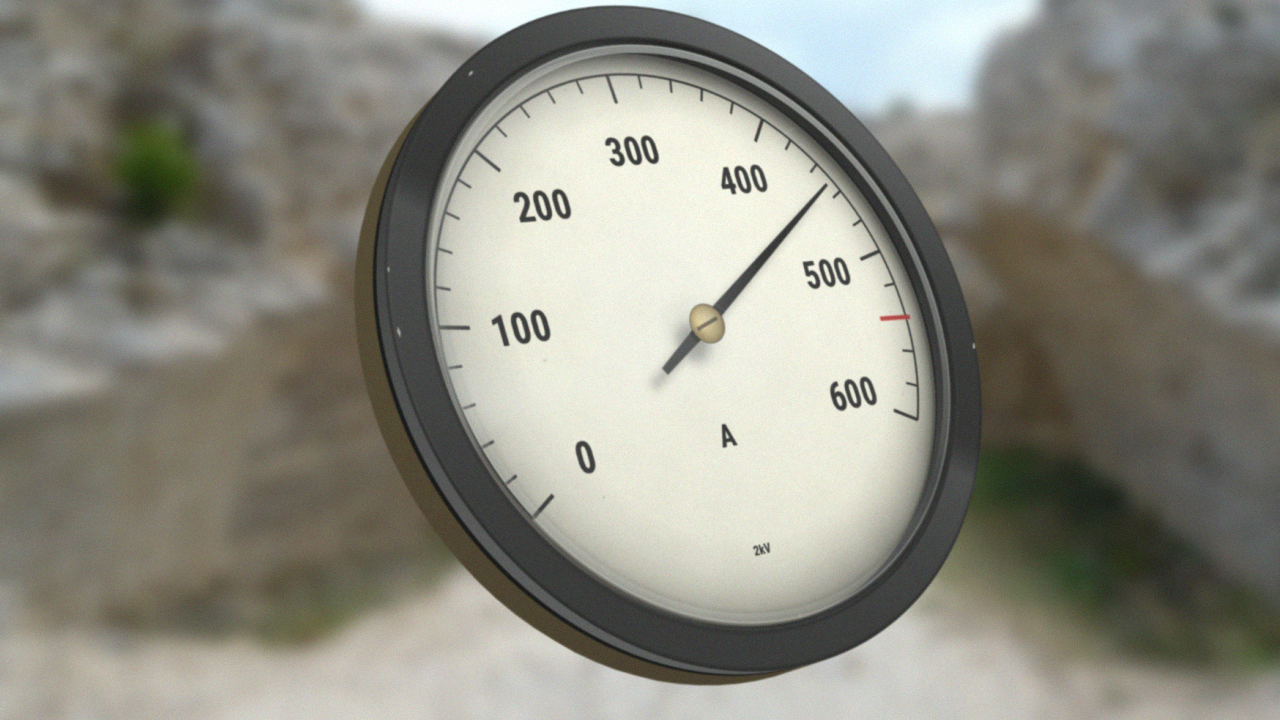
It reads A 450
